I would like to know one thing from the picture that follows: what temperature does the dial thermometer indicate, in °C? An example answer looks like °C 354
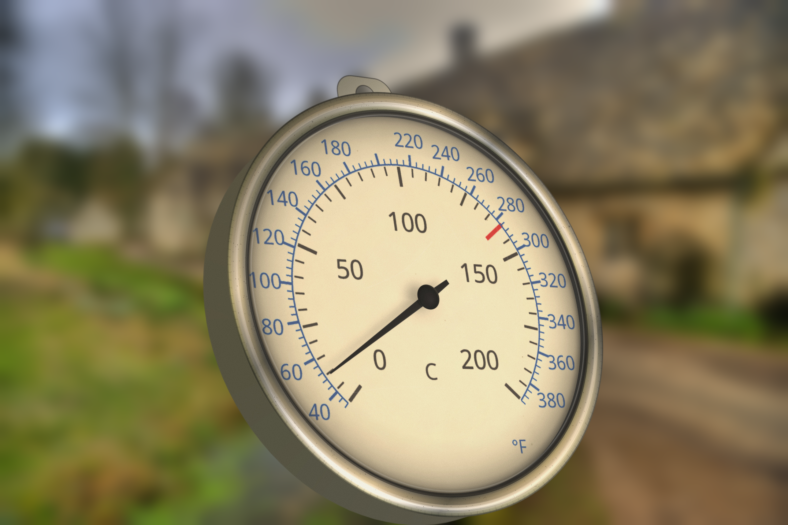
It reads °C 10
